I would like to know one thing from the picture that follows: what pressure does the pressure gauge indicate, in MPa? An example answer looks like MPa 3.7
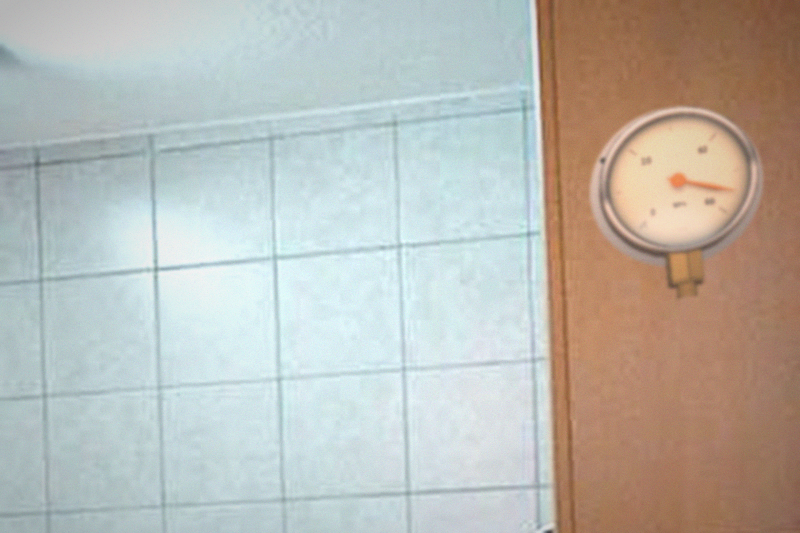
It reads MPa 55
